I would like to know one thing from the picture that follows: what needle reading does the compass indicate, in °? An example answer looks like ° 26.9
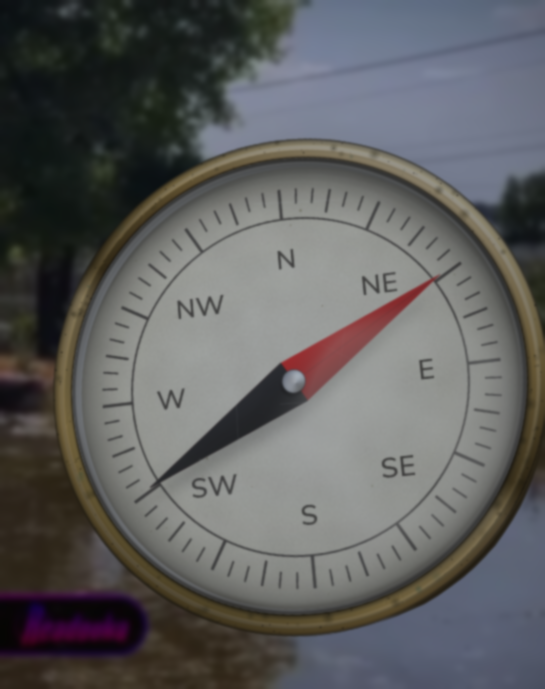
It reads ° 60
